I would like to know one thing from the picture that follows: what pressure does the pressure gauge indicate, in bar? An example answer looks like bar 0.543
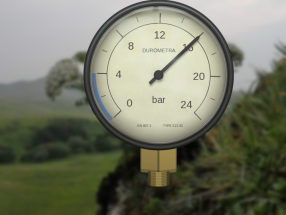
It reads bar 16
